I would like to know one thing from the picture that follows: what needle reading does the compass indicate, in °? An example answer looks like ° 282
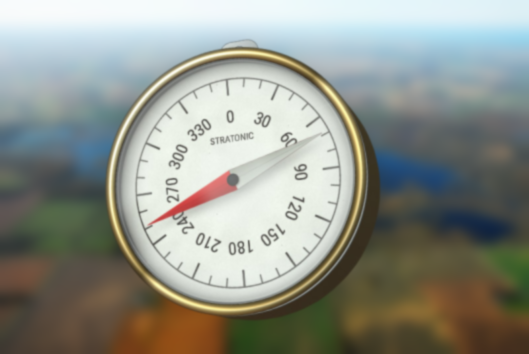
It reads ° 250
